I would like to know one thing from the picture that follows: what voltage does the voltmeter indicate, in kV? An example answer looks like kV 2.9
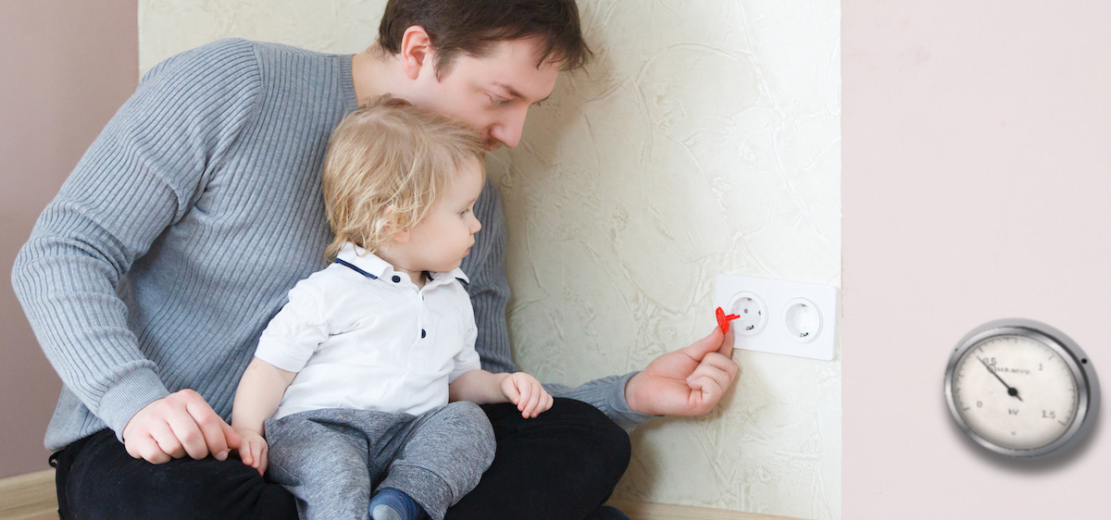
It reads kV 0.45
